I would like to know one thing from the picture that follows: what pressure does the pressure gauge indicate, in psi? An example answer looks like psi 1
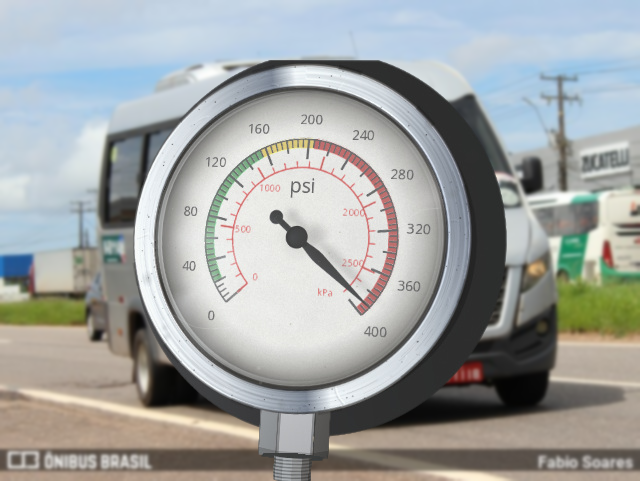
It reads psi 390
